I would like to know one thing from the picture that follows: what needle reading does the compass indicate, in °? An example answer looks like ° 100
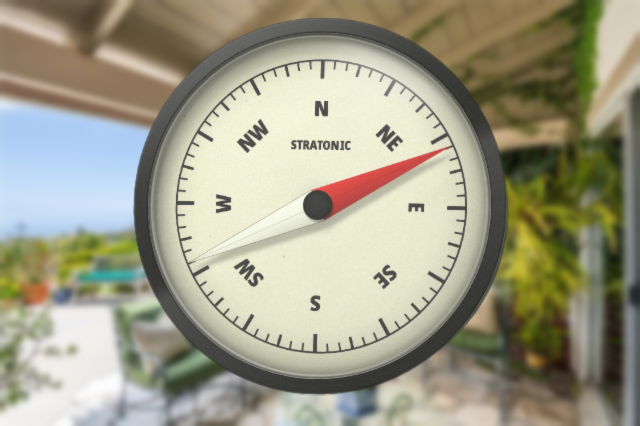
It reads ° 65
